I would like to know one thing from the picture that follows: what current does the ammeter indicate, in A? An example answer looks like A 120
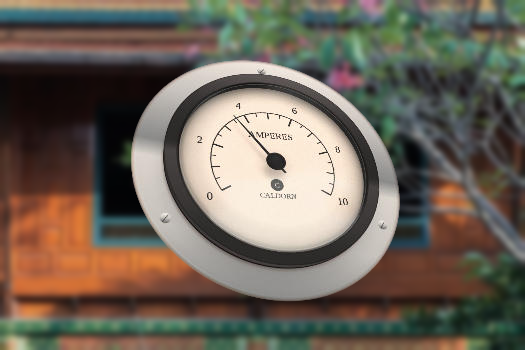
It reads A 3.5
